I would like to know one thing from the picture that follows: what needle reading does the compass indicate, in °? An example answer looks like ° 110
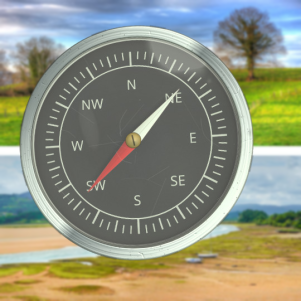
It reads ° 225
